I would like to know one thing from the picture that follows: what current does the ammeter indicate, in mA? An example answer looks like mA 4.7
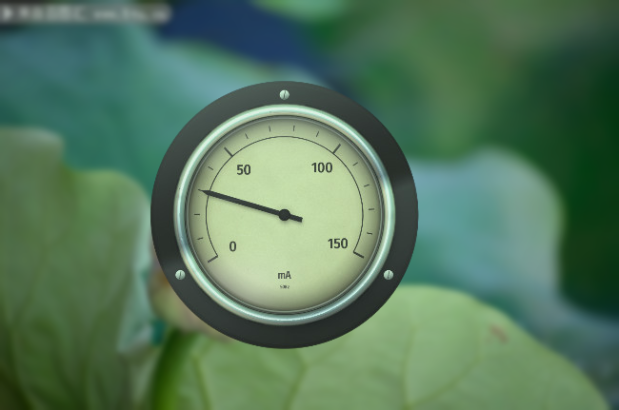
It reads mA 30
